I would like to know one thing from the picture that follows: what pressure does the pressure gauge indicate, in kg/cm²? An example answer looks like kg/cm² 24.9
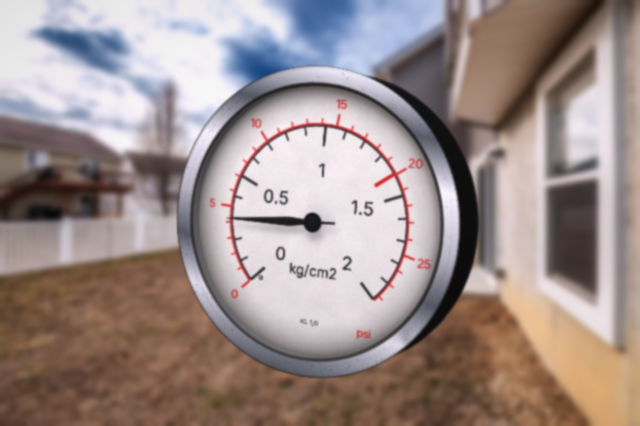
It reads kg/cm² 0.3
